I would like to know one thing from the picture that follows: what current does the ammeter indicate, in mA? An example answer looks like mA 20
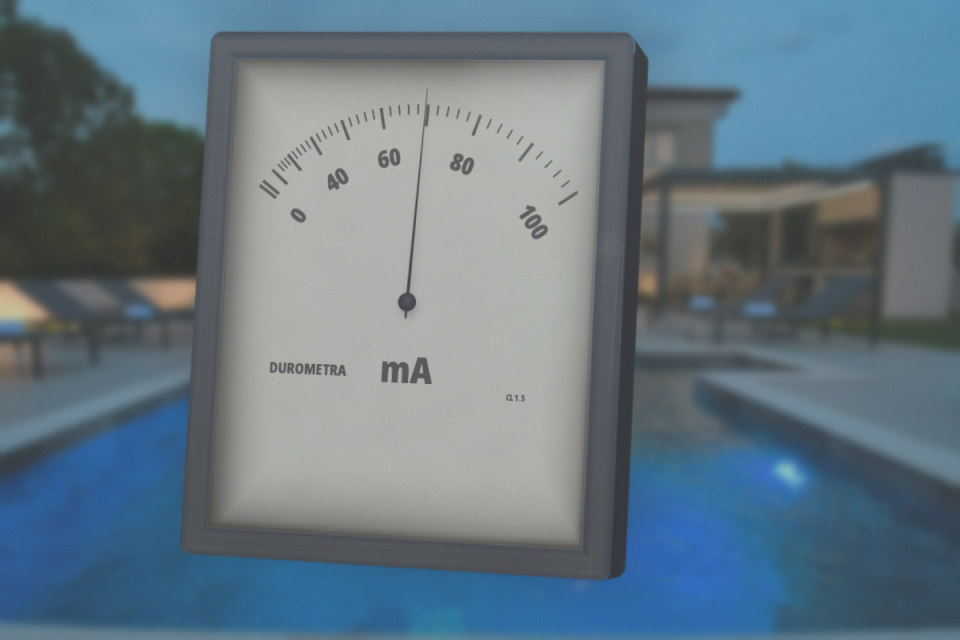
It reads mA 70
